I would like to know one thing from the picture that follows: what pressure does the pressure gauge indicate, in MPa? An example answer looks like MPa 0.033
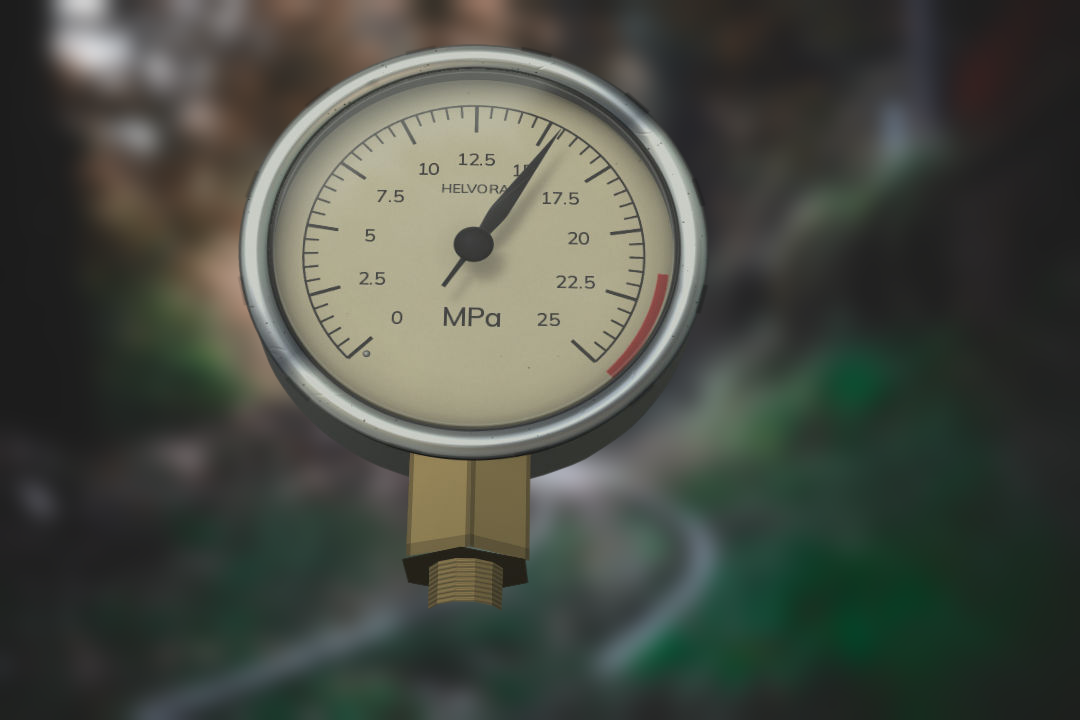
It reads MPa 15.5
